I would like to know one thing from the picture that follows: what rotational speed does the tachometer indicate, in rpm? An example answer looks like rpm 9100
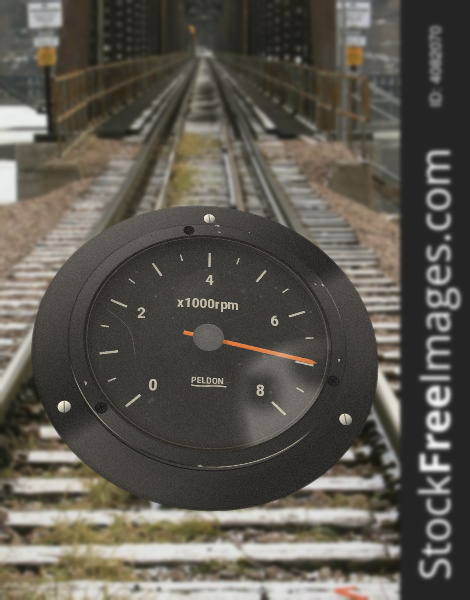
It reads rpm 7000
